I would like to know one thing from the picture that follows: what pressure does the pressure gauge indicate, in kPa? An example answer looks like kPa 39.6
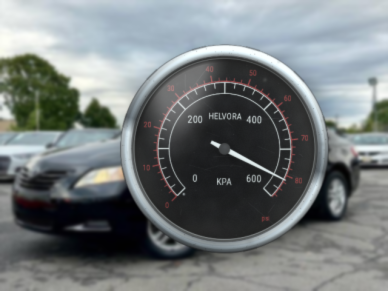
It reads kPa 560
